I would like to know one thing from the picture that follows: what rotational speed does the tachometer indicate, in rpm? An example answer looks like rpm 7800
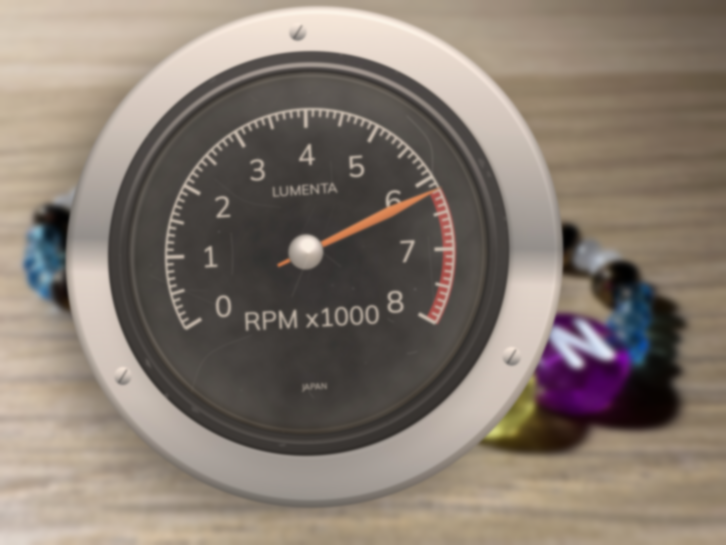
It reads rpm 6200
